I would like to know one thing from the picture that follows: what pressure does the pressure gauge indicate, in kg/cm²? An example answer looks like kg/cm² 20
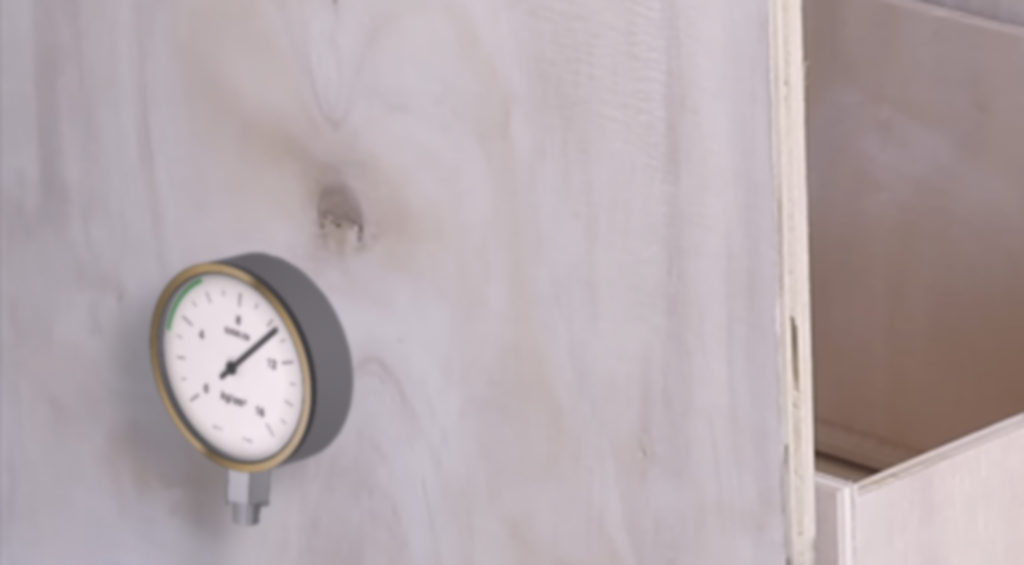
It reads kg/cm² 10.5
